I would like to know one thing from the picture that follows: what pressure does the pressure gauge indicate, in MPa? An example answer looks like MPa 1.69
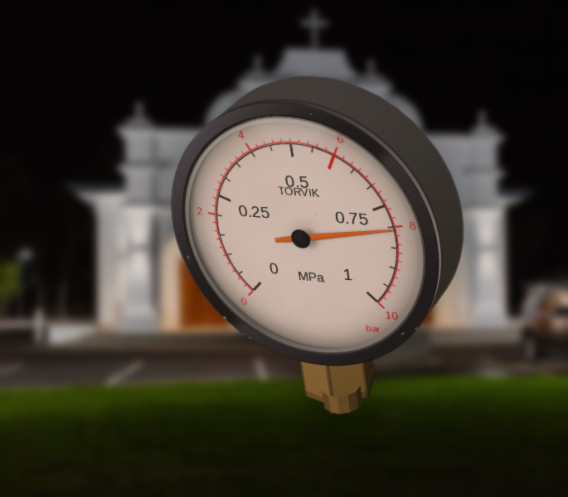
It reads MPa 0.8
